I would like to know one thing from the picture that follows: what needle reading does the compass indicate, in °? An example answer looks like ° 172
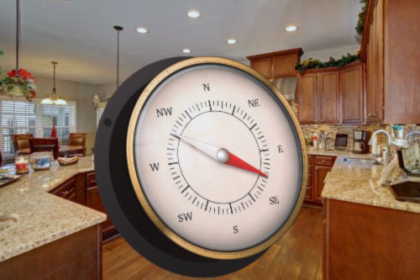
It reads ° 120
